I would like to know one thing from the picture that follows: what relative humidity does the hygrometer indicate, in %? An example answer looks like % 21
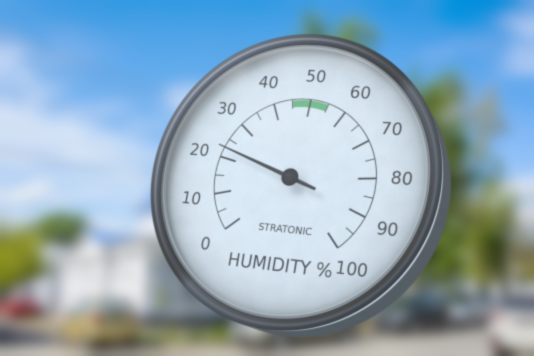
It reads % 22.5
